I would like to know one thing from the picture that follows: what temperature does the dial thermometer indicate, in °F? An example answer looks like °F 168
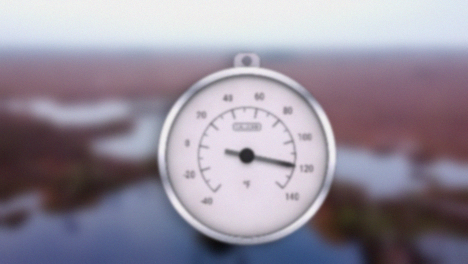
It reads °F 120
